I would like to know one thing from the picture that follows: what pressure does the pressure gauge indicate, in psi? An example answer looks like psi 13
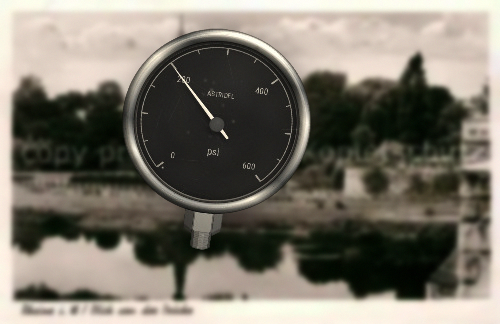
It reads psi 200
